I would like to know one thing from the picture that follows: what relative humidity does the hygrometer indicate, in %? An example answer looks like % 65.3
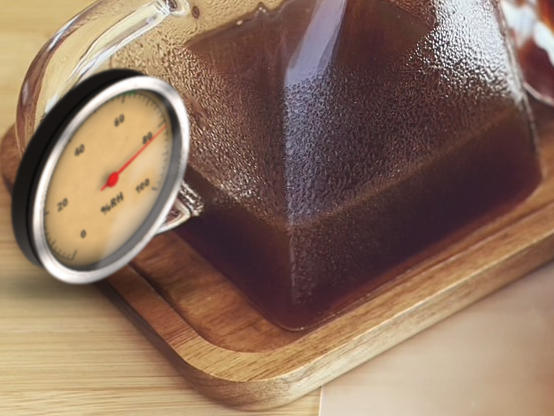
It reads % 80
